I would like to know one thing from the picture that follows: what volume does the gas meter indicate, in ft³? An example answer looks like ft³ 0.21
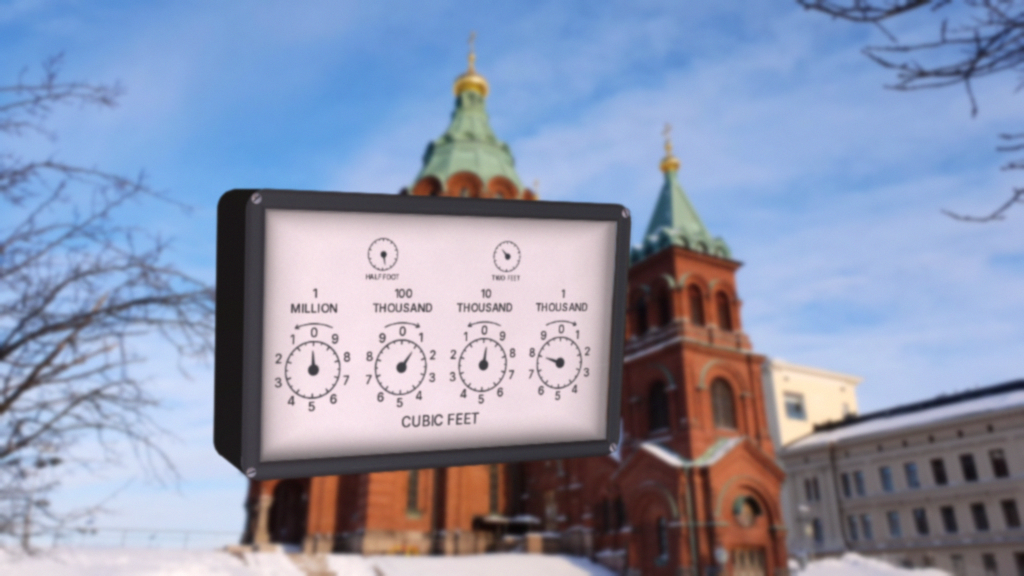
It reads ft³ 9800
